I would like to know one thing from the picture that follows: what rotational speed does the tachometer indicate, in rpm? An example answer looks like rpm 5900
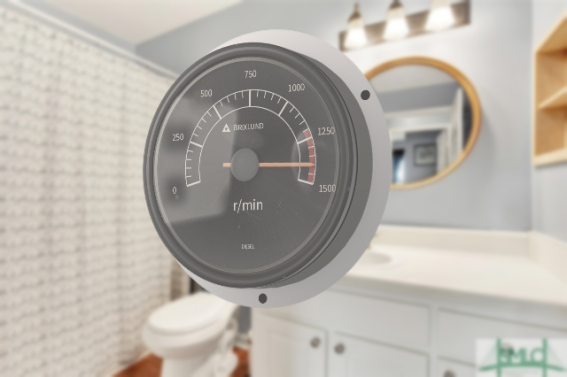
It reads rpm 1400
